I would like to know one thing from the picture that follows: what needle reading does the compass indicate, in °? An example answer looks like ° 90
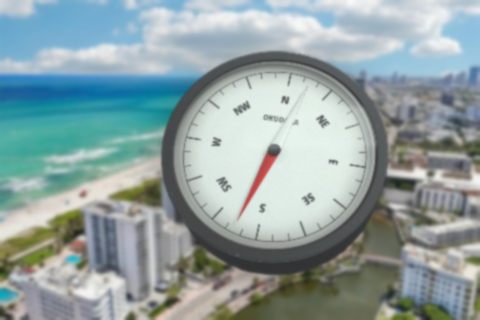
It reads ° 195
